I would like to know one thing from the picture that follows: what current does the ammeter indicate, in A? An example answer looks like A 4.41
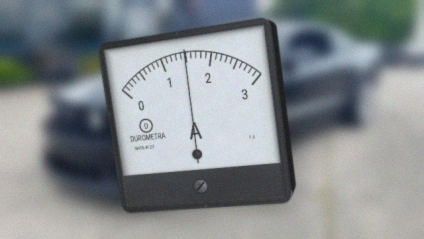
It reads A 1.5
